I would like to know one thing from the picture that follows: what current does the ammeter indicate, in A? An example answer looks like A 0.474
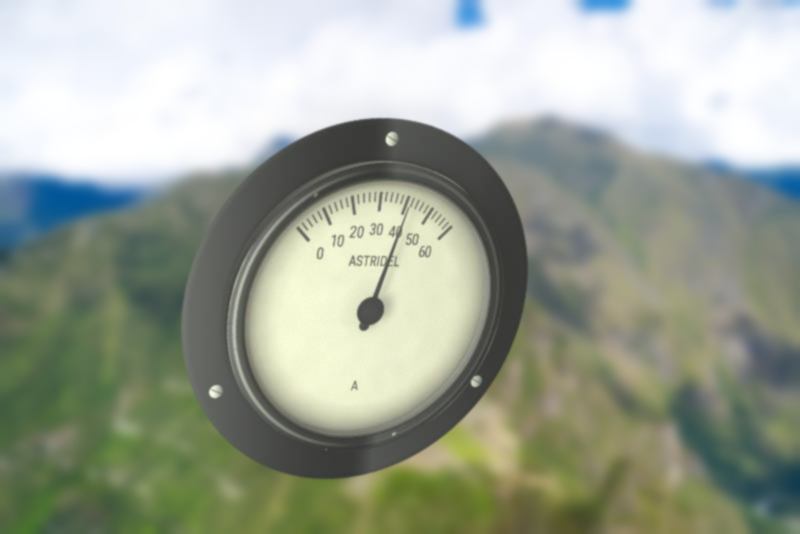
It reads A 40
